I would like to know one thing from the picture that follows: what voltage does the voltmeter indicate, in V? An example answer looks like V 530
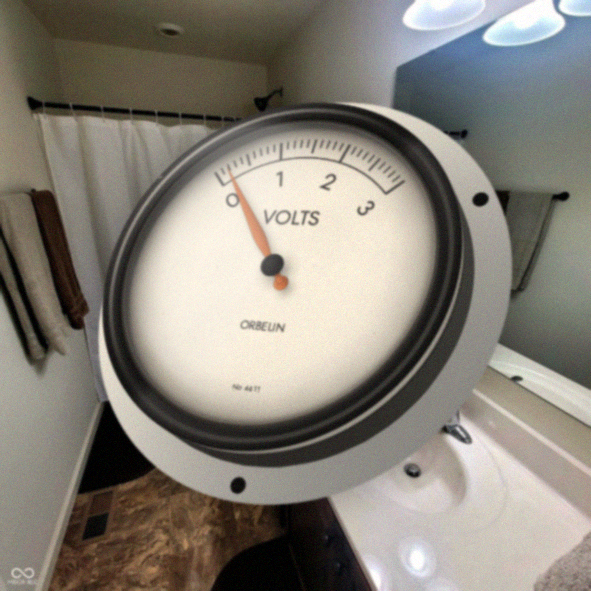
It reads V 0.2
